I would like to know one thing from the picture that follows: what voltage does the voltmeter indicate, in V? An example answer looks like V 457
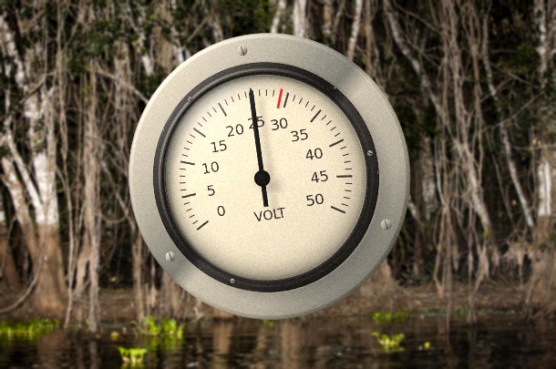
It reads V 25
